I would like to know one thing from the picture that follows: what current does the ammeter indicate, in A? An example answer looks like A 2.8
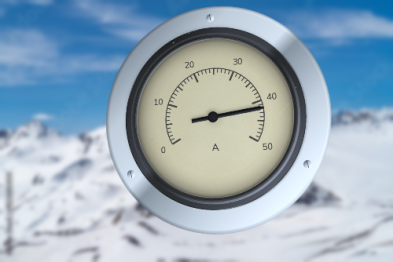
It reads A 42
